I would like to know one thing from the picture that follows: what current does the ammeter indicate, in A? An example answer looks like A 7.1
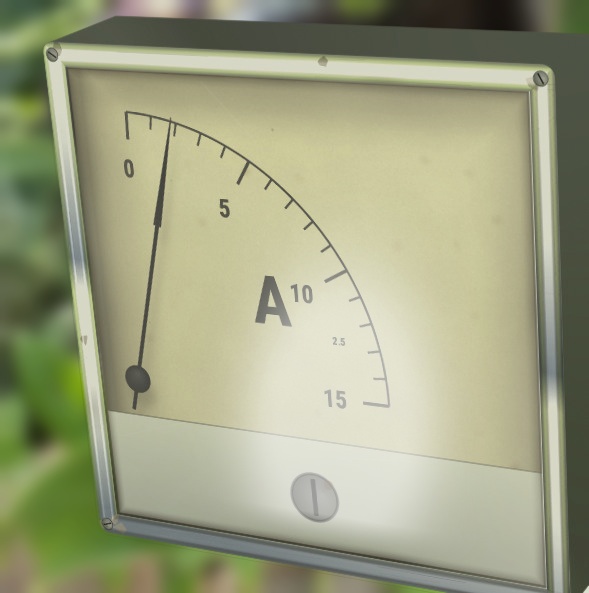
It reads A 2
